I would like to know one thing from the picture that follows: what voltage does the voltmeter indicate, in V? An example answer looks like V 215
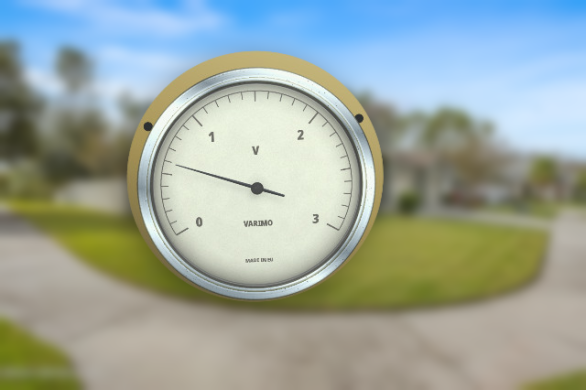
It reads V 0.6
